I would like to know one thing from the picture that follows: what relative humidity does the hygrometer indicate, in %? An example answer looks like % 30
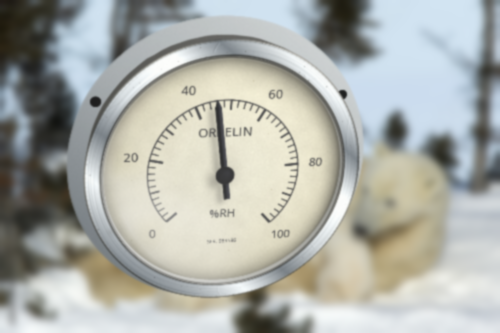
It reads % 46
